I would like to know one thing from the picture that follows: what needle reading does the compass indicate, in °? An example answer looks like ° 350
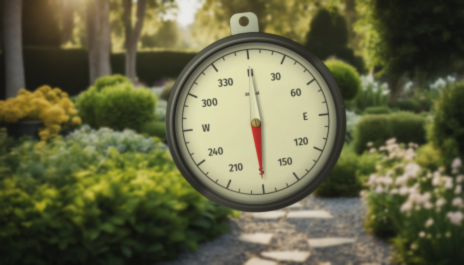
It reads ° 180
